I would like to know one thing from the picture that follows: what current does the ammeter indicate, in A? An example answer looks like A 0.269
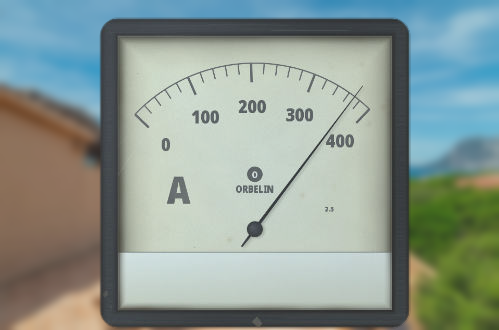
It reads A 370
